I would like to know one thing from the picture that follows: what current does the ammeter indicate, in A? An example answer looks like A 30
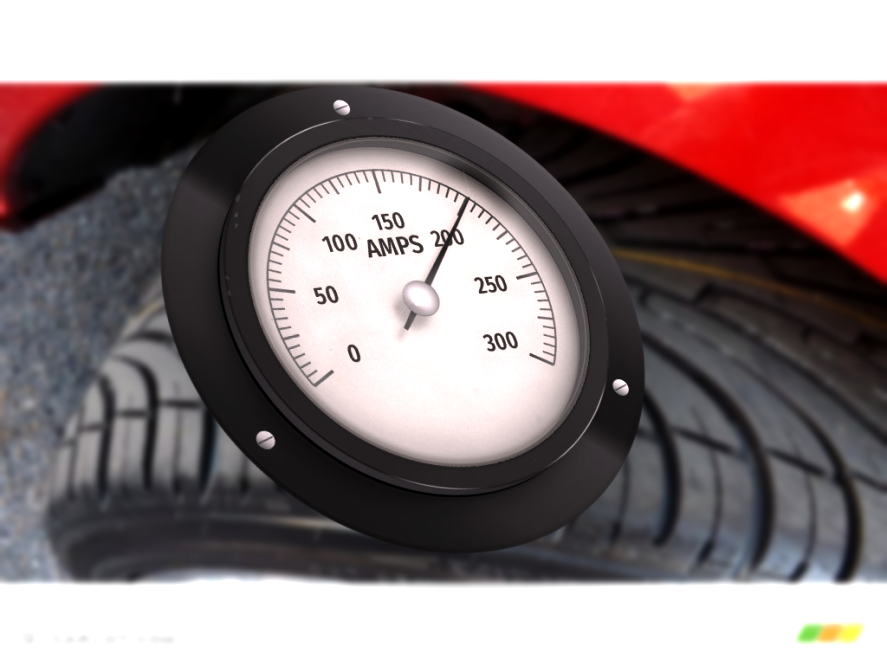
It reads A 200
